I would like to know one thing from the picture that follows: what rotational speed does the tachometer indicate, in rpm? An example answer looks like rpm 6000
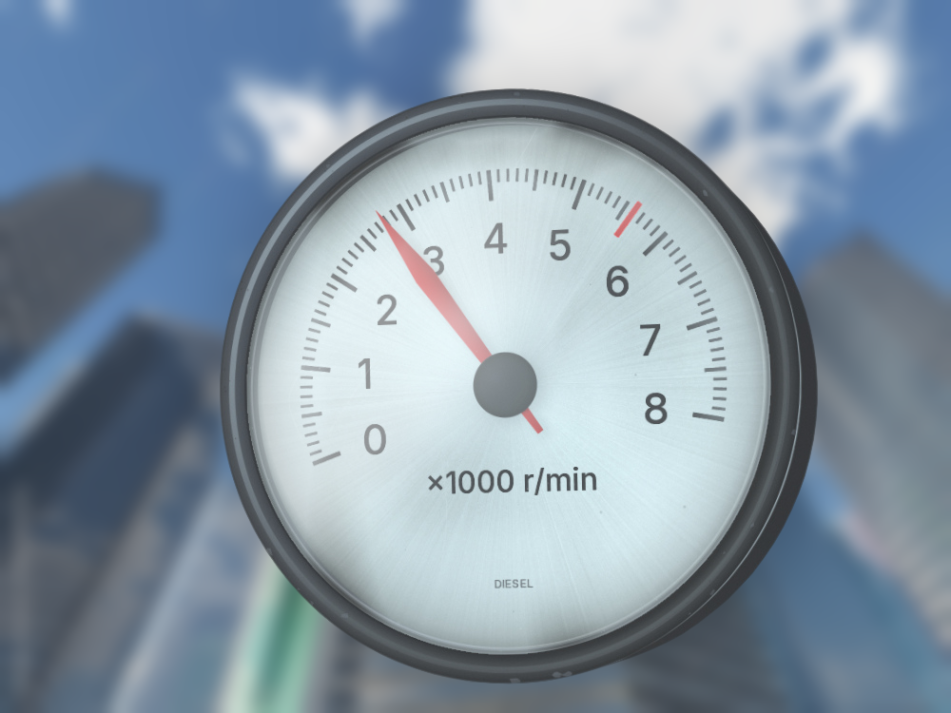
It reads rpm 2800
